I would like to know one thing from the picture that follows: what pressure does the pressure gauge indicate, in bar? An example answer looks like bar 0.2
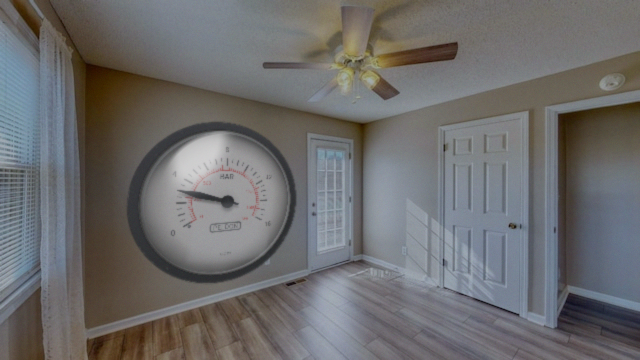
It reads bar 3
